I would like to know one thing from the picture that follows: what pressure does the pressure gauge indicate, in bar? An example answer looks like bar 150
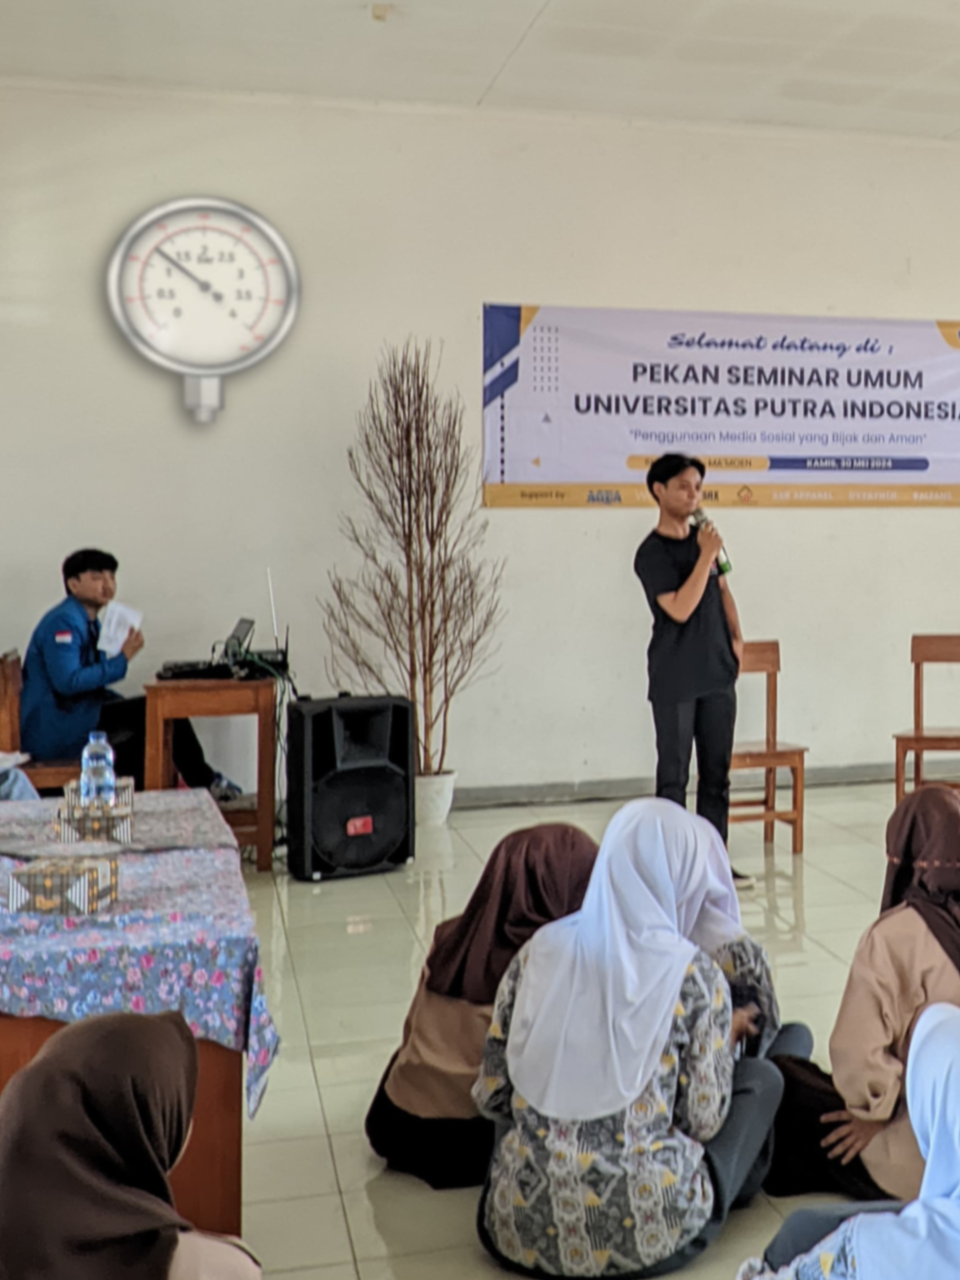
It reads bar 1.25
